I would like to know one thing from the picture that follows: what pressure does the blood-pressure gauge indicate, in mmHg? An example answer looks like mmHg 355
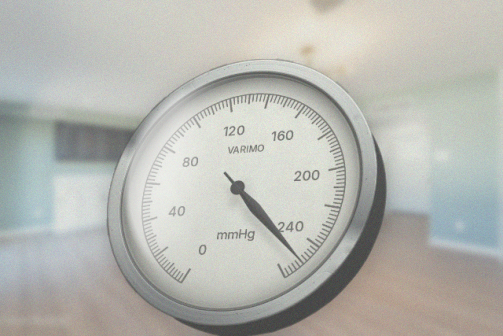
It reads mmHg 250
